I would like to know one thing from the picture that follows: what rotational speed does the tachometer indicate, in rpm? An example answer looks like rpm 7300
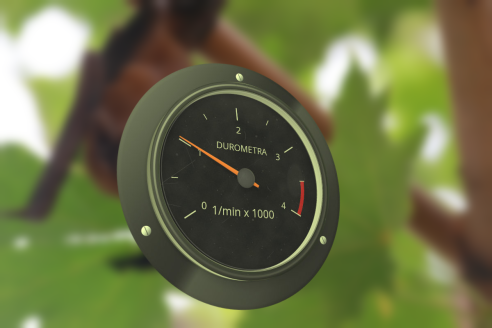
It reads rpm 1000
